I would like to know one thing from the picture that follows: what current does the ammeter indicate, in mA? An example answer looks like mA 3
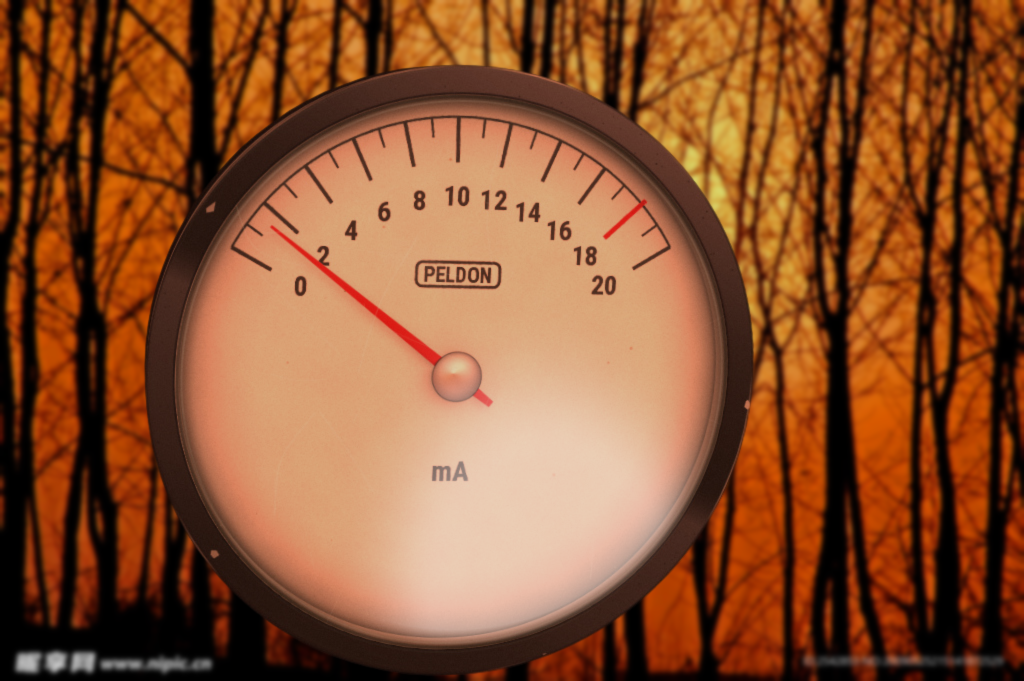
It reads mA 1.5
